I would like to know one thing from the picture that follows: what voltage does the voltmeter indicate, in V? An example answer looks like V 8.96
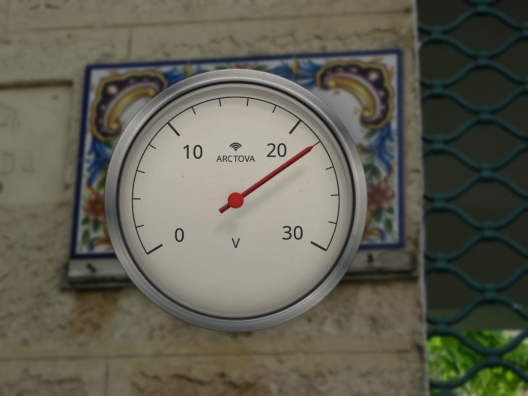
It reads V 22
